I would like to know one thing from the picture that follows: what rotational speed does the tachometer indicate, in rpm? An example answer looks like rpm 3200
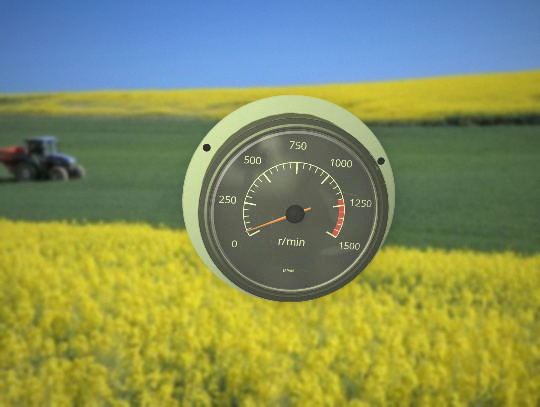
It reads rpm 50
